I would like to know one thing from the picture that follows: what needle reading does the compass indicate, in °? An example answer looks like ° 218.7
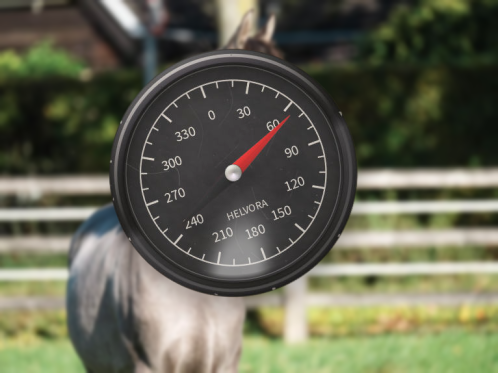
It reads ° 65
